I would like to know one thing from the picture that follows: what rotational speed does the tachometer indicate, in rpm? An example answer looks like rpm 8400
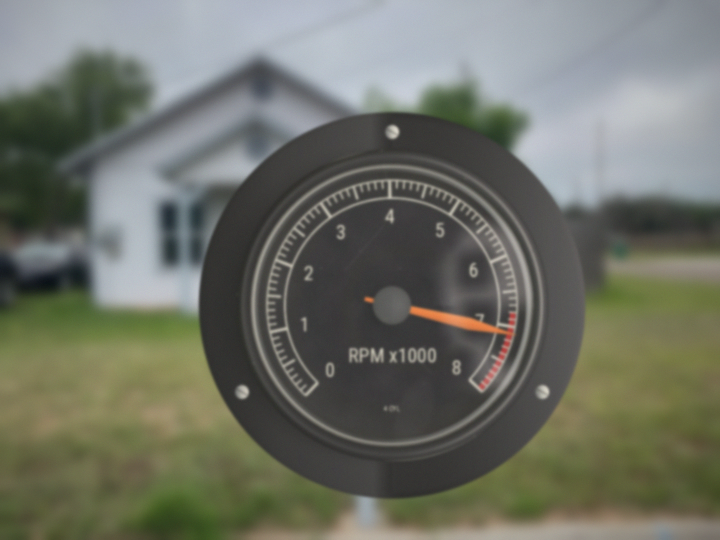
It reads rpm 7100
